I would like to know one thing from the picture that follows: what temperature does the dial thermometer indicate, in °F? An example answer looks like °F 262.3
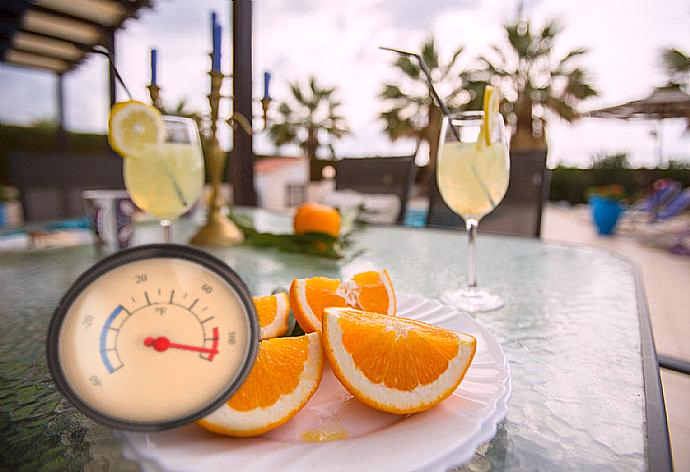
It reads °F 110
